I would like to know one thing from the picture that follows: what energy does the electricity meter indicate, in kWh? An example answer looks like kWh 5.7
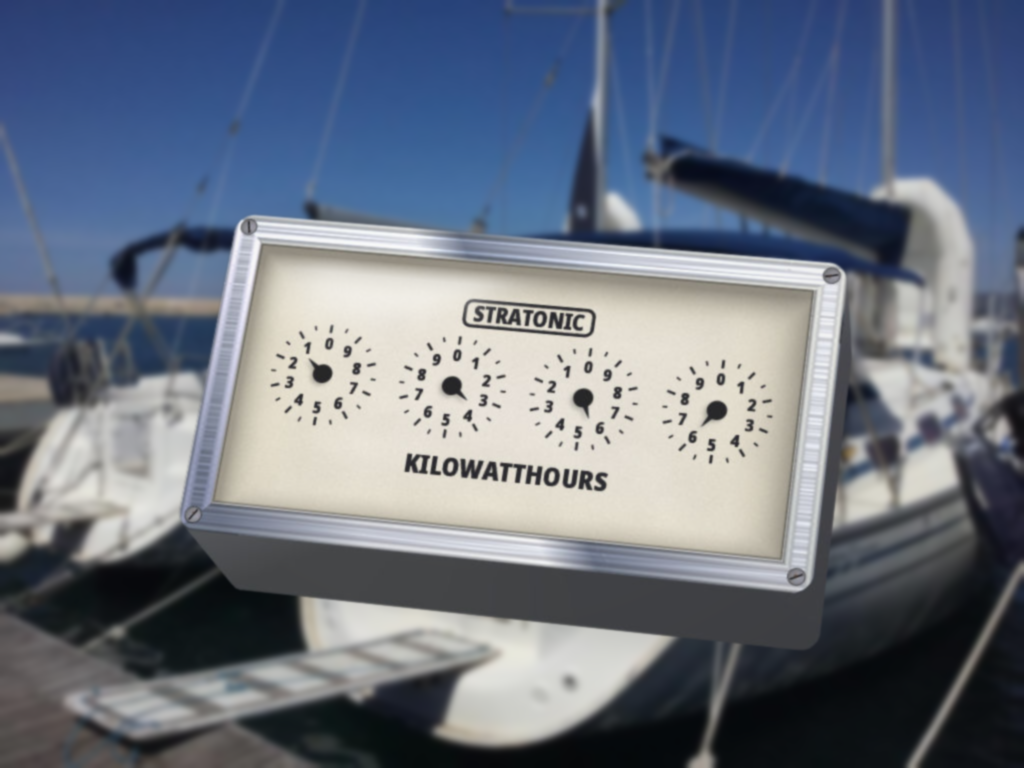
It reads kWh 1356
